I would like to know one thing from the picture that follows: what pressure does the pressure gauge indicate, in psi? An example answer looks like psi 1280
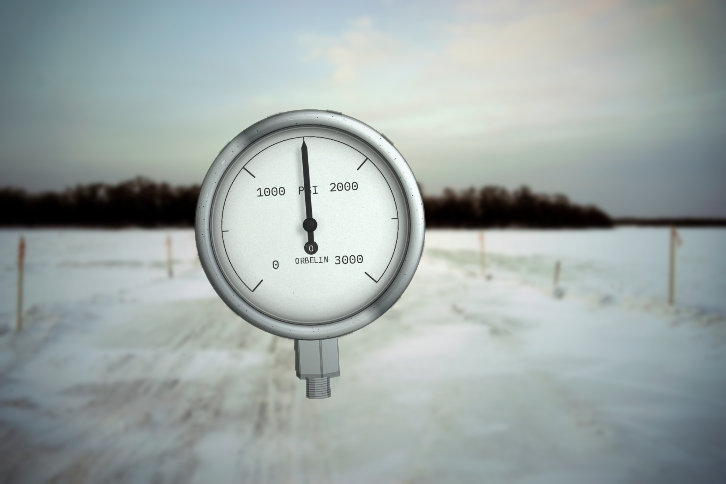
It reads psi 1500
